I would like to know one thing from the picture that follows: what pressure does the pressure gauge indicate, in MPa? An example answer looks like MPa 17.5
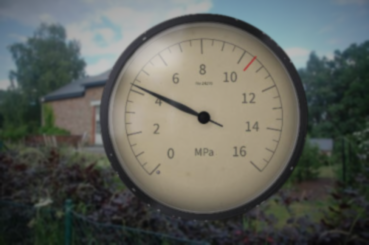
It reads MPa 4.25
